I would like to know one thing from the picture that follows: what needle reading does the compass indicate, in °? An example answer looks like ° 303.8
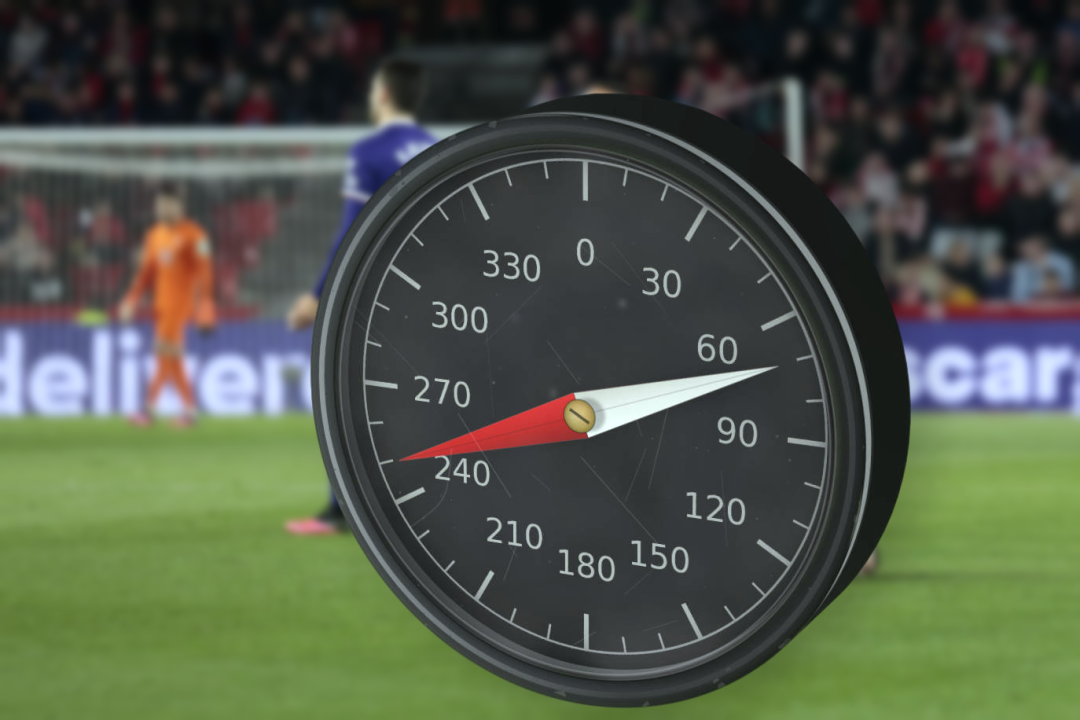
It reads ° 250
